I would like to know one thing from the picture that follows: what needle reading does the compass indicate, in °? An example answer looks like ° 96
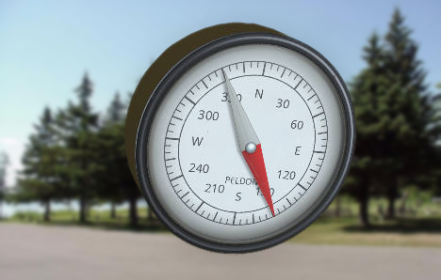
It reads ° 150
